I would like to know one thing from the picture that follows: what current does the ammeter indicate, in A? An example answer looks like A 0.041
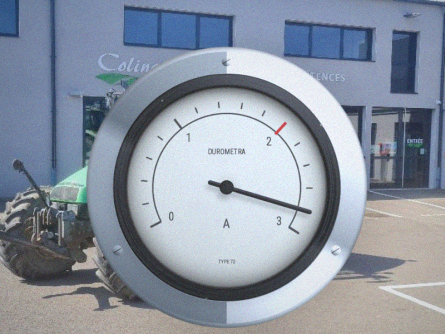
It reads A 2.8
